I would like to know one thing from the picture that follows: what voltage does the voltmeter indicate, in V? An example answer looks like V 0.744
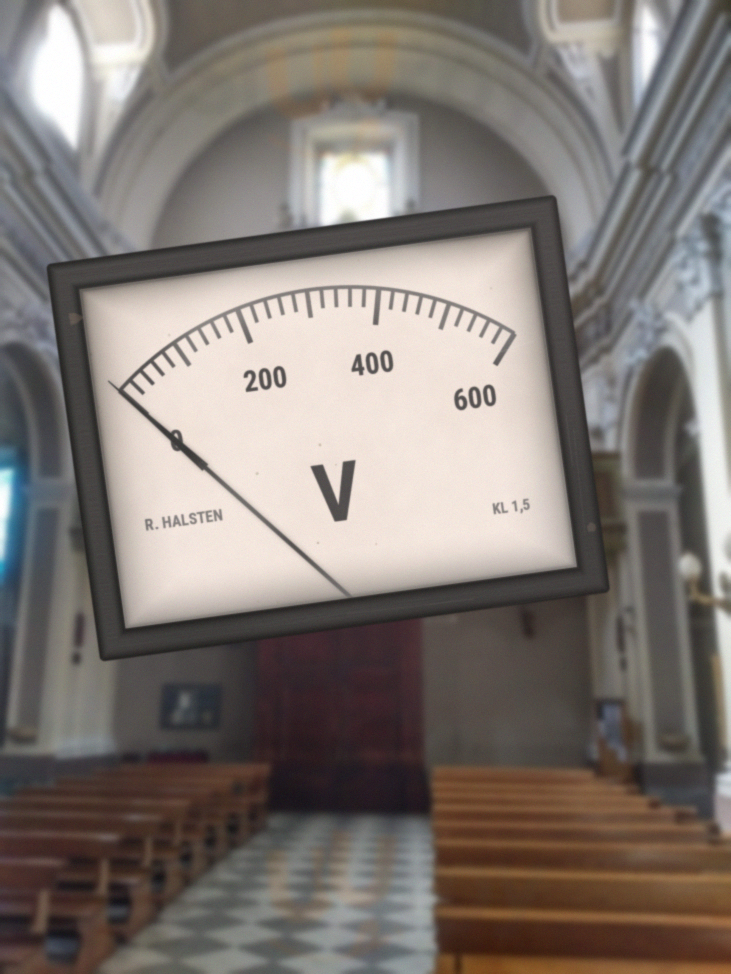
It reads V 0
